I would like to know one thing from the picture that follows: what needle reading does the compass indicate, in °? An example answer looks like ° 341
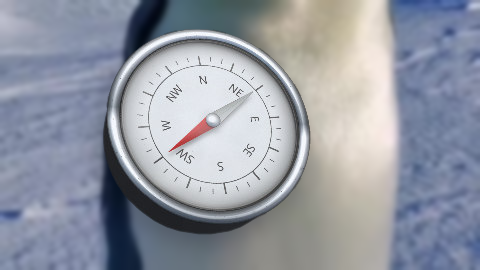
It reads ° 240
